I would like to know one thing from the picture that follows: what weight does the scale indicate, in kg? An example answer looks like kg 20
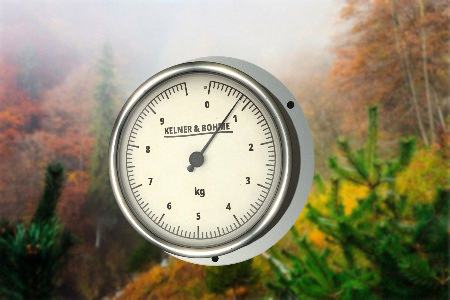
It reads kg 0.8
